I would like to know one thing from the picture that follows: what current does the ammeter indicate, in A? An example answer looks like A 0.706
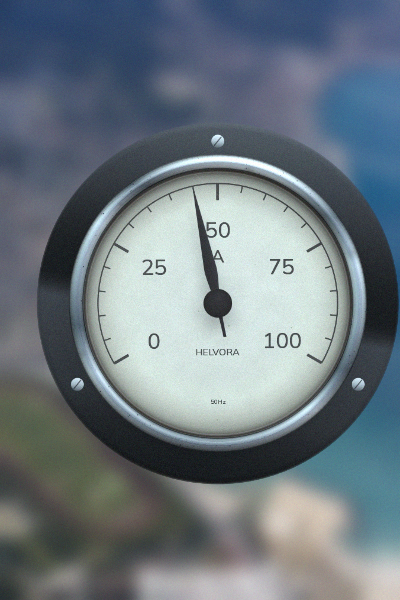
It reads A 45
